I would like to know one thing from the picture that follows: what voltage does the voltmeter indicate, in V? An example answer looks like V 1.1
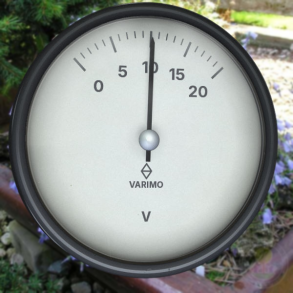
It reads V 10
